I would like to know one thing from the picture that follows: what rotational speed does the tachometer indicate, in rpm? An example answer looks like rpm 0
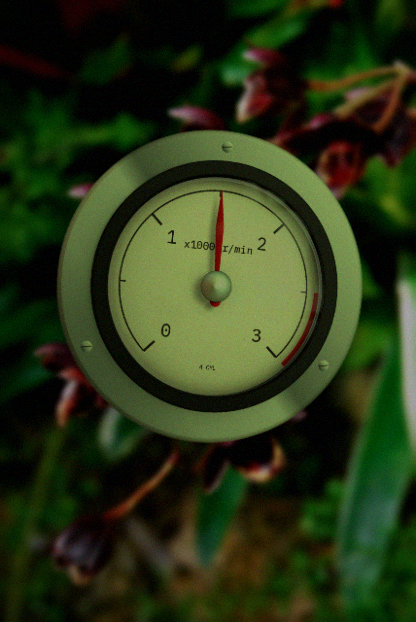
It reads rpm 1500
